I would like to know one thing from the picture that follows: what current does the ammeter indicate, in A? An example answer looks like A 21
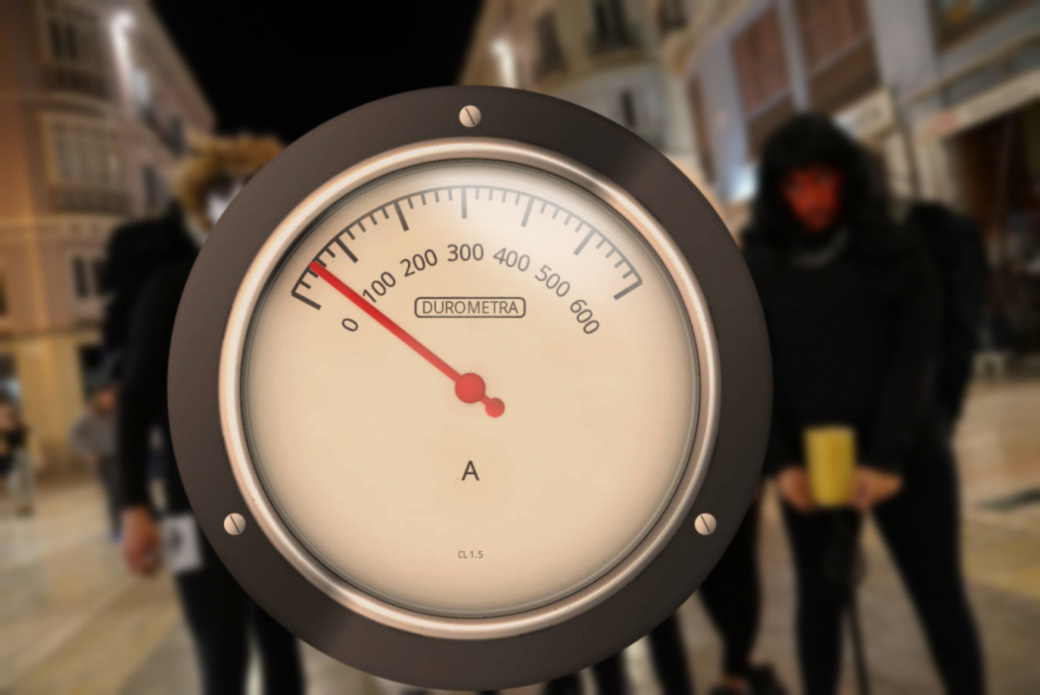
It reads A 50
